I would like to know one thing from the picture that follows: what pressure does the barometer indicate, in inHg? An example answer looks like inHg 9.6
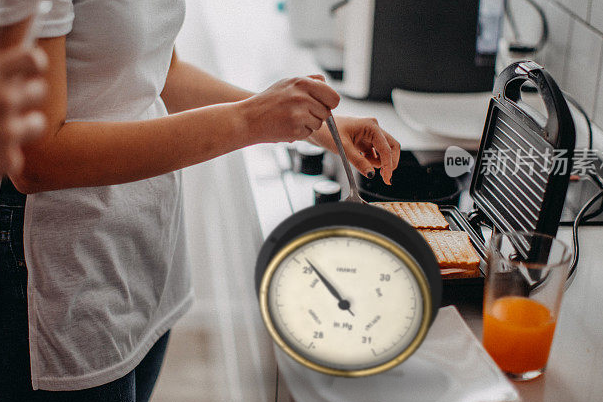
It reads inHg 29.1
